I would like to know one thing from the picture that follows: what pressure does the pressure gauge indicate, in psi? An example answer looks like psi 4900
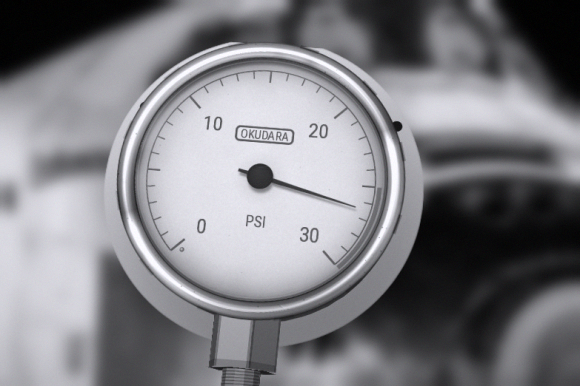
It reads psi 26.5
